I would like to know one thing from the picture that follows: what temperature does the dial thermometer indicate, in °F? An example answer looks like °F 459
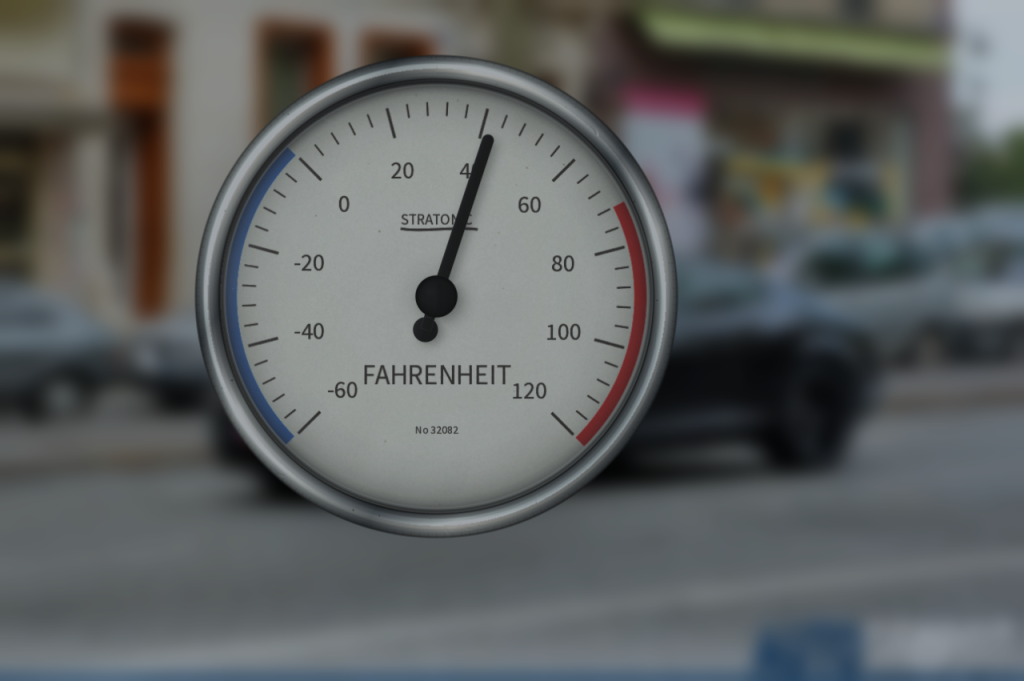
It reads °F 42
